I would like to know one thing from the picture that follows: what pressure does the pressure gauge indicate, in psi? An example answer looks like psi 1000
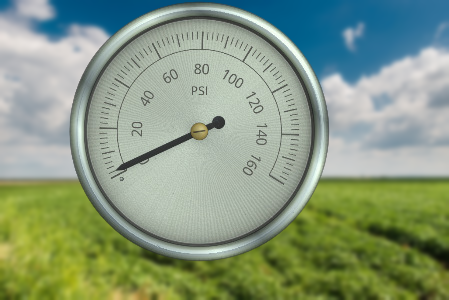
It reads psi 2
